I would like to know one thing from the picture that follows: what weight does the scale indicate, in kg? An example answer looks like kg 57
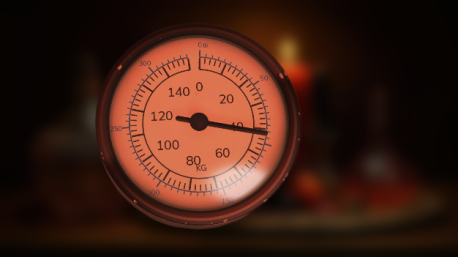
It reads kg 42
